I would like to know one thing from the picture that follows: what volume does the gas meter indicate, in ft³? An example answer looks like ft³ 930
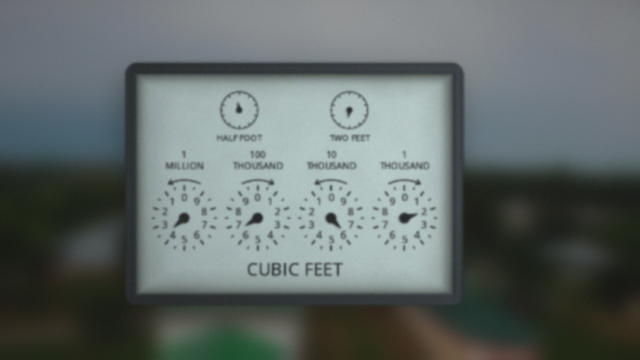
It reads ft³ 366200
